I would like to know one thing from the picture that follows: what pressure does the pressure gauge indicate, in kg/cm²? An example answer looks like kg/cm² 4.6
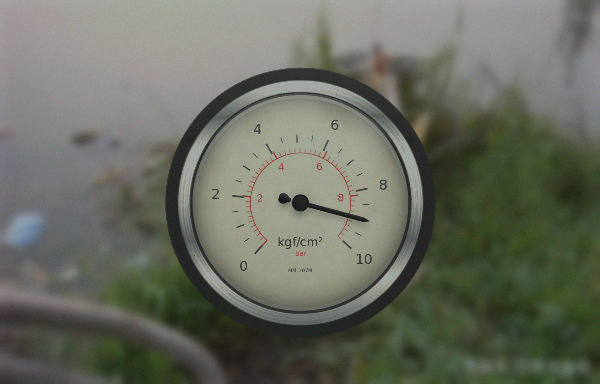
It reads kg/cm² 9
